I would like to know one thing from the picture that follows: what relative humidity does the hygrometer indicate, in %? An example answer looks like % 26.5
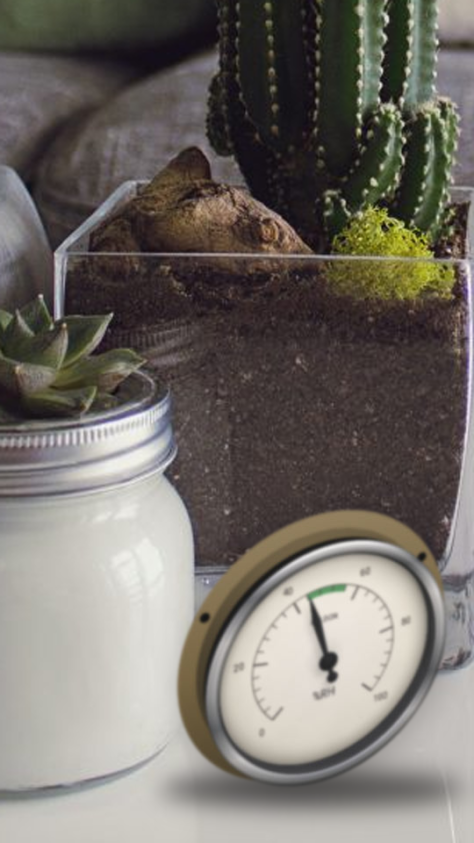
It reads % 44
